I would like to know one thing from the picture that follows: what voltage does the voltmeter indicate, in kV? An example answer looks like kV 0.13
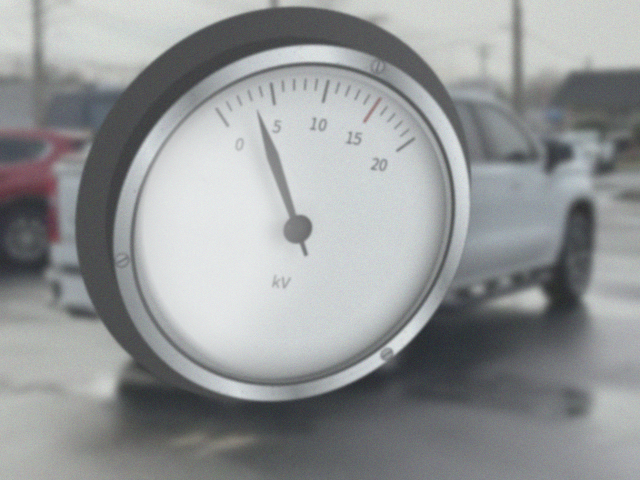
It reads kV 3
